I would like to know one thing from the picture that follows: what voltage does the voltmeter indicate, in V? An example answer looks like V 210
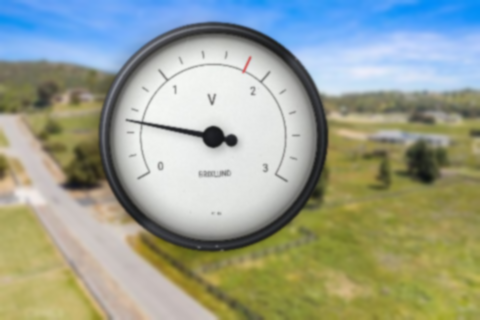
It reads V 0.5
